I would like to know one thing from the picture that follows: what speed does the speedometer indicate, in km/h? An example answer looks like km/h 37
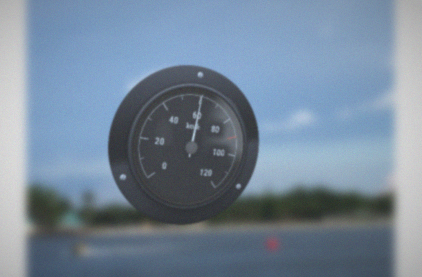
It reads km/h 60
